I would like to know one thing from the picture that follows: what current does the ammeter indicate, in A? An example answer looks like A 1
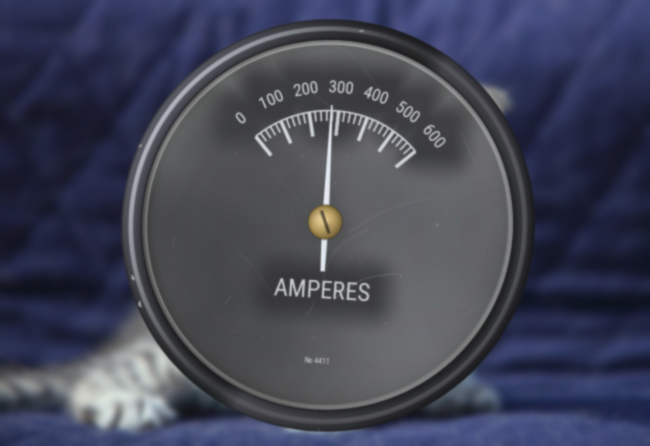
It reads A 280
